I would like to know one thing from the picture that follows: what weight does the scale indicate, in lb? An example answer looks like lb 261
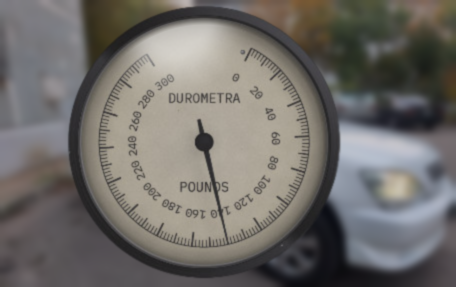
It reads lb 140
